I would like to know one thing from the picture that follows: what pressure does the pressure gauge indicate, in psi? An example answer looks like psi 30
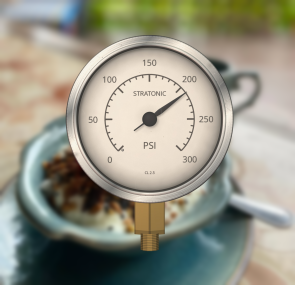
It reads psi 210
